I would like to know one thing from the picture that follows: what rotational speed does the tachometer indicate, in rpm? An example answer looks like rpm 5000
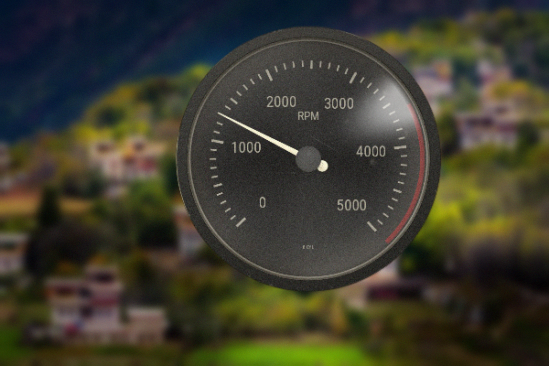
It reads rpm 1300
